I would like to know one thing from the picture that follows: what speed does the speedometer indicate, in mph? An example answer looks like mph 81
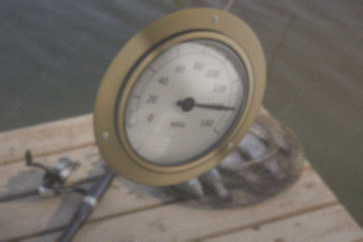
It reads mph 140
